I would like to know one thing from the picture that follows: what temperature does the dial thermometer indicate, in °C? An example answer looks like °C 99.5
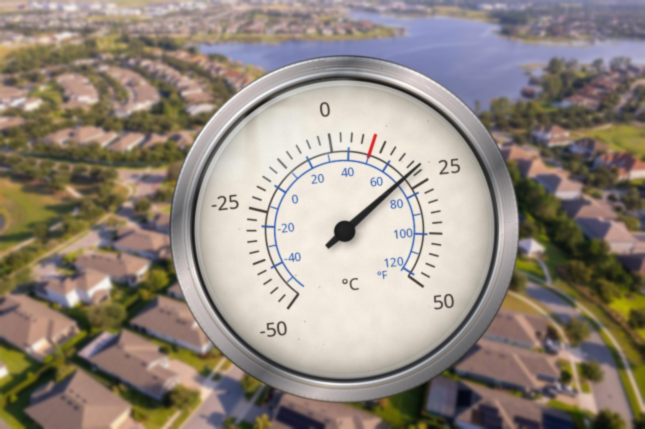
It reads °C 21.25
